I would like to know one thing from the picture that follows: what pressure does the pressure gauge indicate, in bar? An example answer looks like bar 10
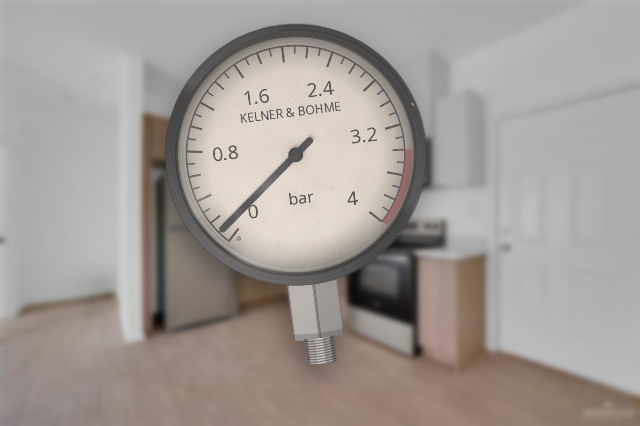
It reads bar 0.1
